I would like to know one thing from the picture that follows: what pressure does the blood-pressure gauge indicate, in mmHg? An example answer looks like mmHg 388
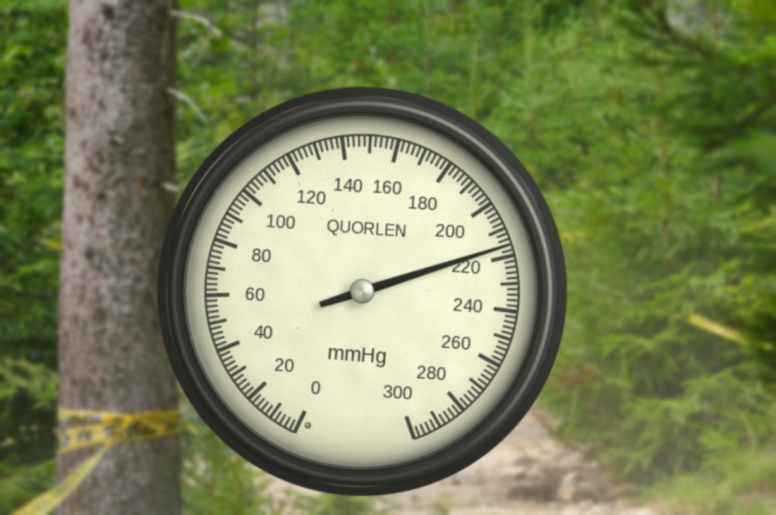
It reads mmHg 216
